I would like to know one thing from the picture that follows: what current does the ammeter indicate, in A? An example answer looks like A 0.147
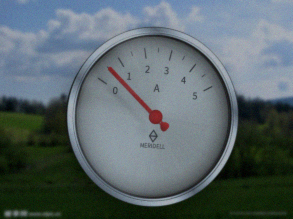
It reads A 0.5
